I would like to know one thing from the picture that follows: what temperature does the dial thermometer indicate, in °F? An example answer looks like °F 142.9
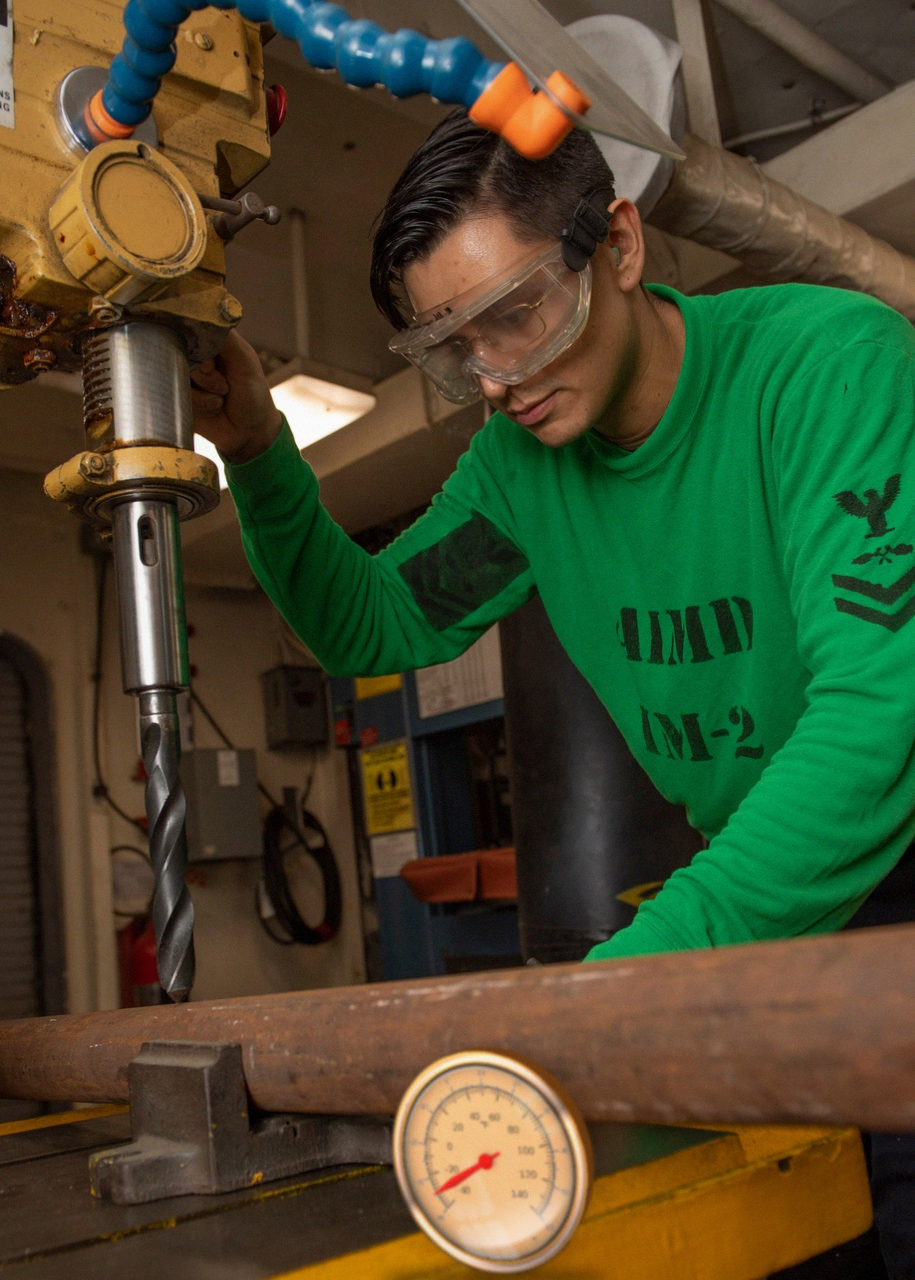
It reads °F -30
